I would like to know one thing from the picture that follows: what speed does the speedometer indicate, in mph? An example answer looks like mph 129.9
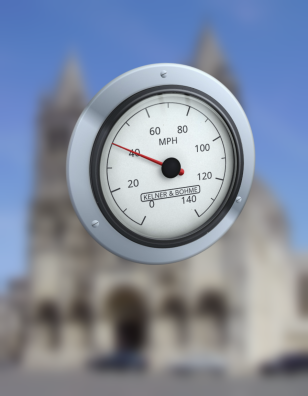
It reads mph 40
